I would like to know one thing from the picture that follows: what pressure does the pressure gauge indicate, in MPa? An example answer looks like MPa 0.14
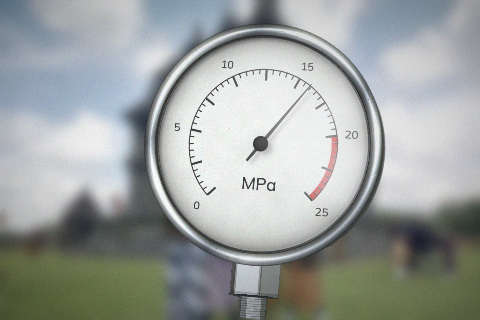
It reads MPa 16
